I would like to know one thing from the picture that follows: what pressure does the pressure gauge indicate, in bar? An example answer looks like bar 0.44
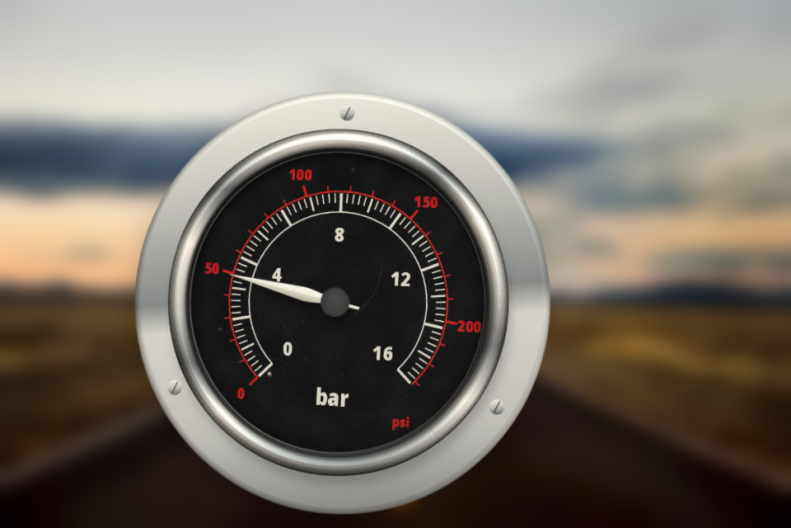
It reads bar 3.4
